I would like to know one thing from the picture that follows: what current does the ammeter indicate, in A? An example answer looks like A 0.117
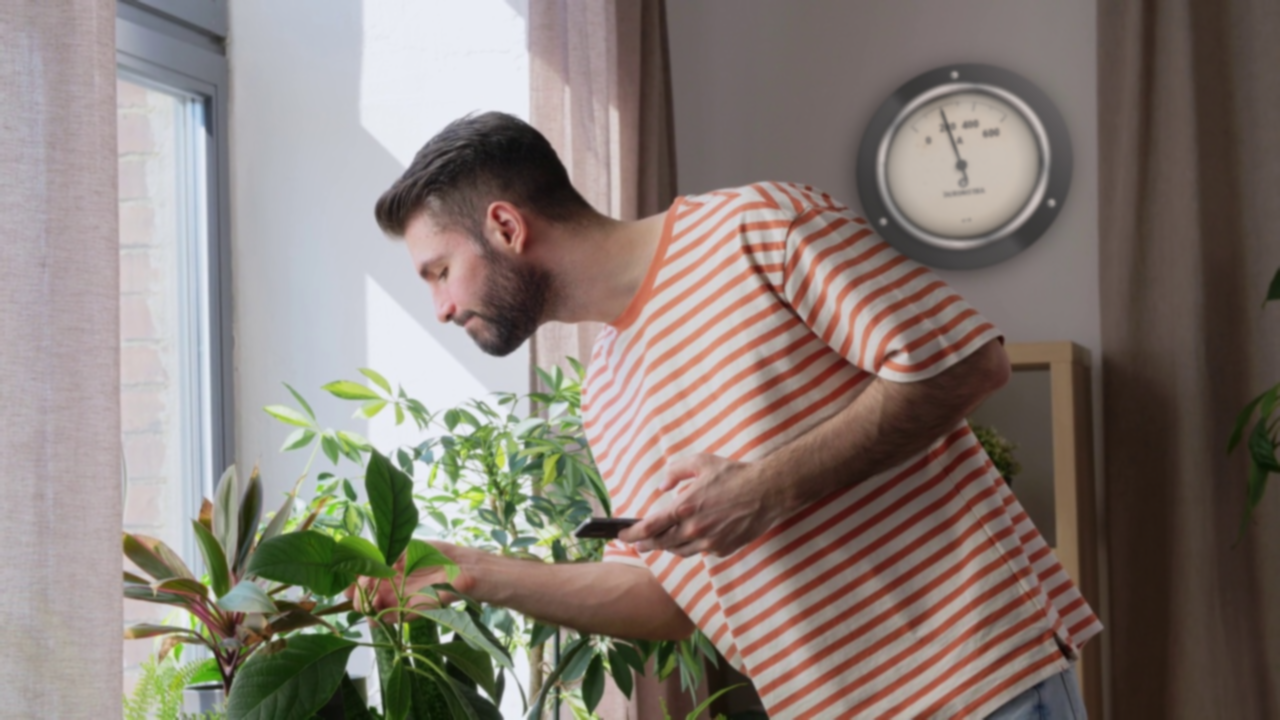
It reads A 200
